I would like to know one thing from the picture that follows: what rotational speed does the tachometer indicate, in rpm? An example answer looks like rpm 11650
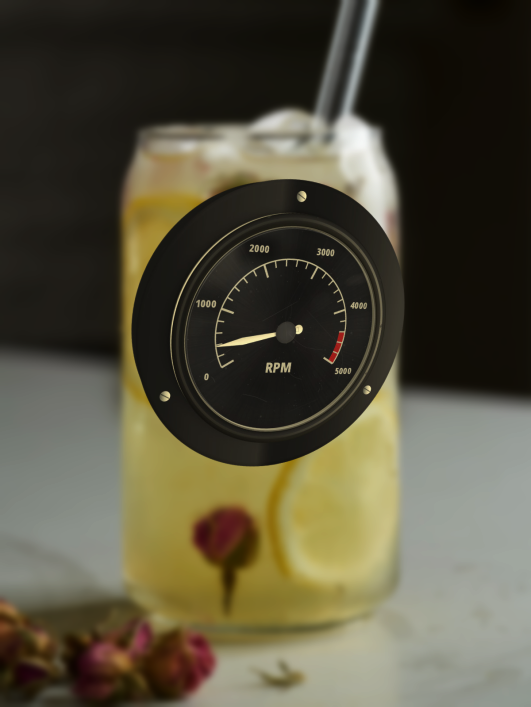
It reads rpm 400
